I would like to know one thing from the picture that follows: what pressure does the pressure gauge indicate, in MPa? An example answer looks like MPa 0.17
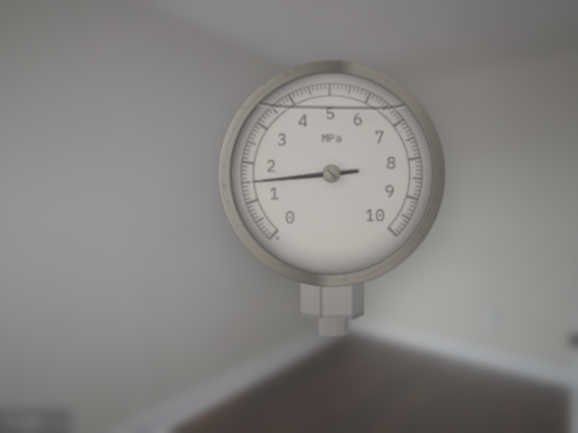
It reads MPa 1.5
